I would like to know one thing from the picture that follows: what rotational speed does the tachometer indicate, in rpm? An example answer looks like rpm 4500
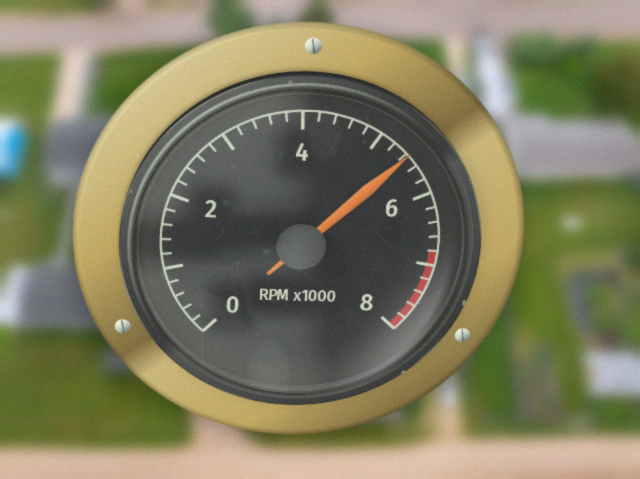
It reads rpm 5400
